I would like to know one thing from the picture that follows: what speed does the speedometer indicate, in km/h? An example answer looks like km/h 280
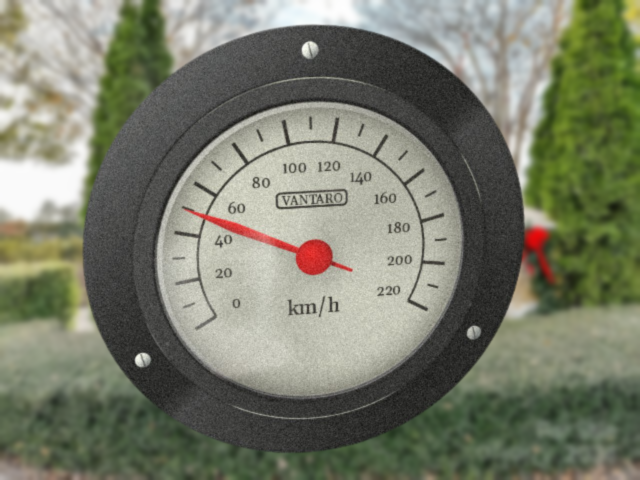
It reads km/h 50
